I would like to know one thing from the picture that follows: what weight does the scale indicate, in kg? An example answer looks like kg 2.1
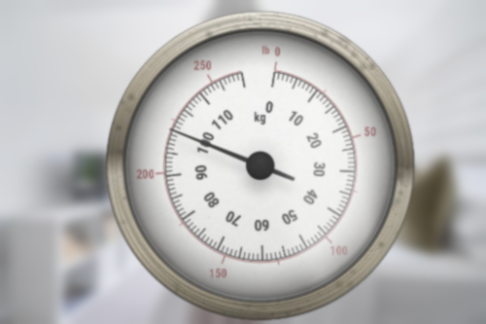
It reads kg 100
